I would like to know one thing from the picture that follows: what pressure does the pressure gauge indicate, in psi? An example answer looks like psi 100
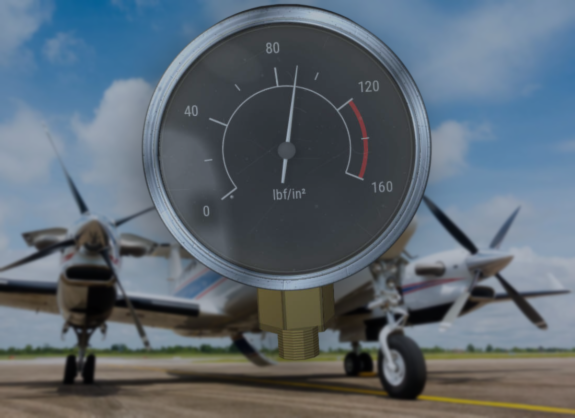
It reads psi 90
